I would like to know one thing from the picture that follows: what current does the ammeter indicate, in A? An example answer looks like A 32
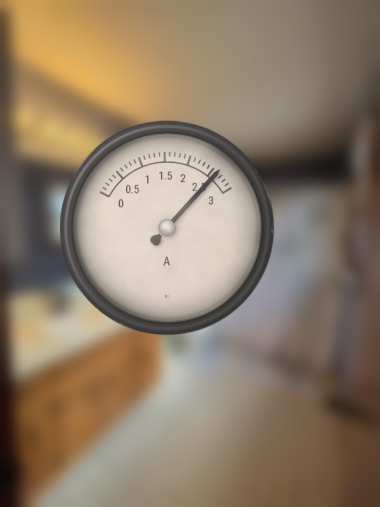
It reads A 2.6
